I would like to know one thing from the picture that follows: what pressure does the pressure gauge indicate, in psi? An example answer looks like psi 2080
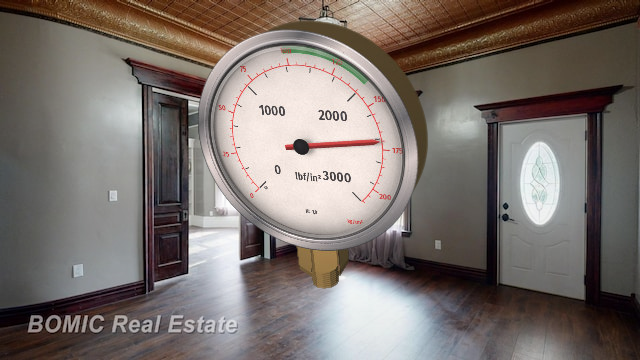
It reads psi 2400
